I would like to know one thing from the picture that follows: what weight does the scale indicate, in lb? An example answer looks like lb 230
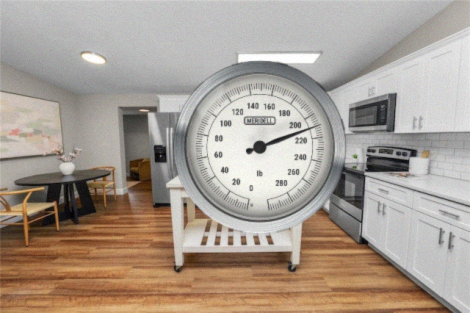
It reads lb 210
